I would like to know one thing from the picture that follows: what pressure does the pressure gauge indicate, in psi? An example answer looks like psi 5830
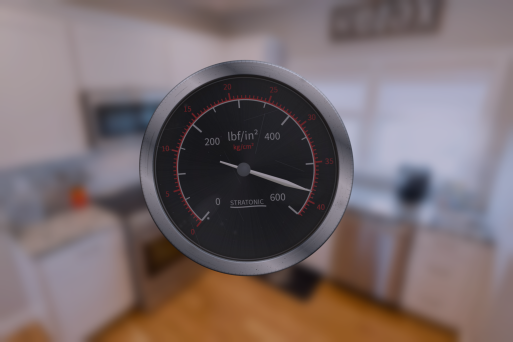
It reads psi 550
